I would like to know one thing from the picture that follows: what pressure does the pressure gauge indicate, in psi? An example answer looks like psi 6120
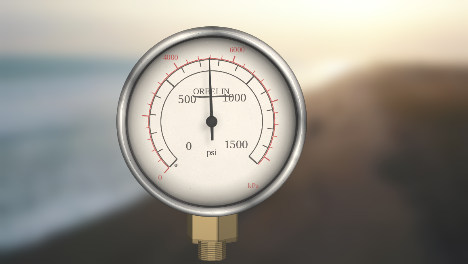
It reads psi 750
